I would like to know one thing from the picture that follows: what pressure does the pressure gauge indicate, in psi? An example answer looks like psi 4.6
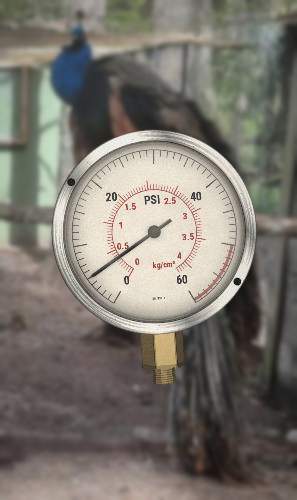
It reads psi 5
